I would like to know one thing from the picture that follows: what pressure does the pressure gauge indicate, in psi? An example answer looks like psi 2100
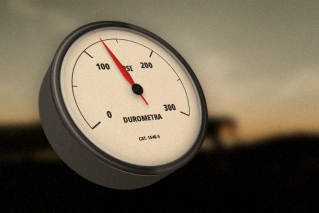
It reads psi 125
